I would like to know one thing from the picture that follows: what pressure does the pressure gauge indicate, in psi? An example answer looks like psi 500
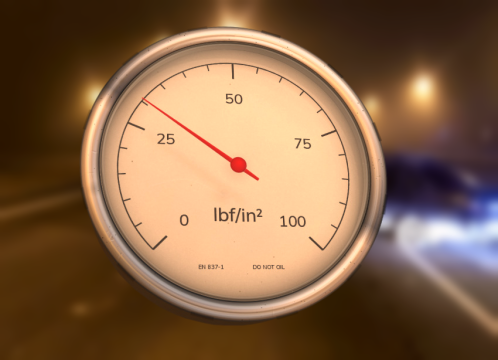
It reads psi 30
